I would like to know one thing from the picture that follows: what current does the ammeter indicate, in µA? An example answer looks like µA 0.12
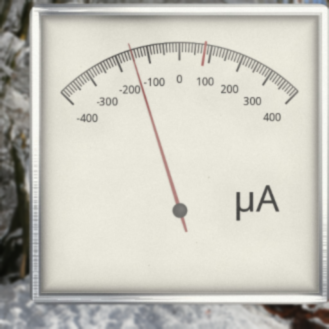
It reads µA -150
